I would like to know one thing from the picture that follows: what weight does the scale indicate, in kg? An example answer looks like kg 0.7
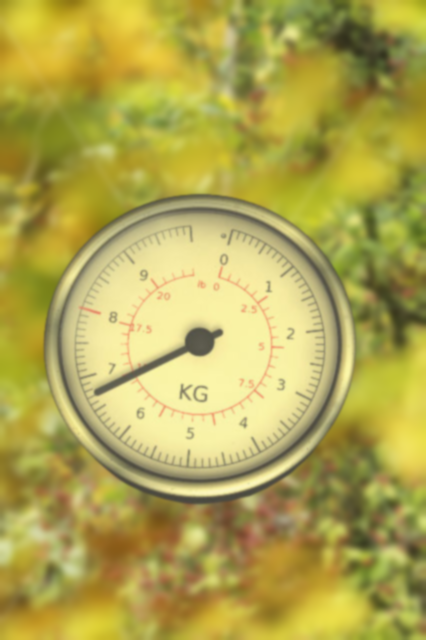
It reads kg 6.7
